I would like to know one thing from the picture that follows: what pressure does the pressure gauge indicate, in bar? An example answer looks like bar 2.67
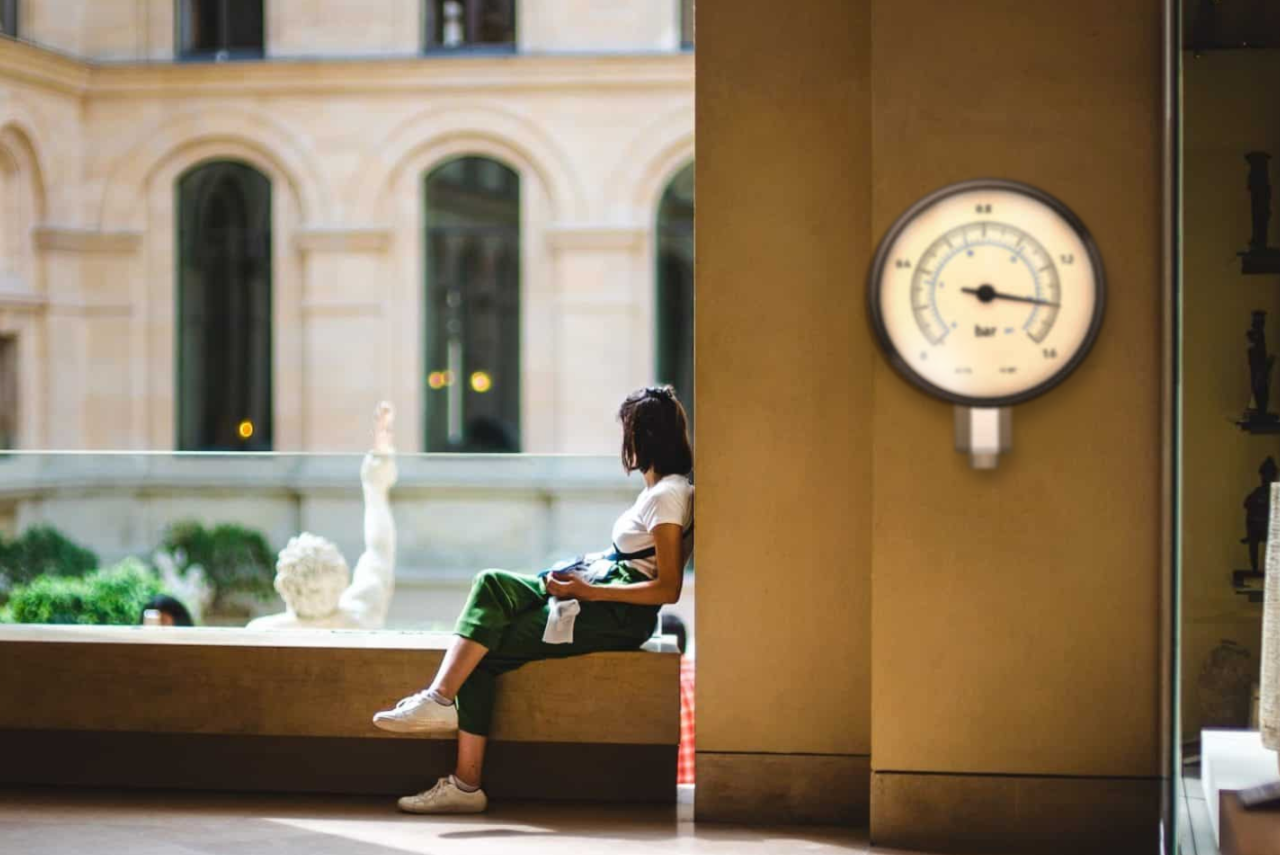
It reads bar 1.4
